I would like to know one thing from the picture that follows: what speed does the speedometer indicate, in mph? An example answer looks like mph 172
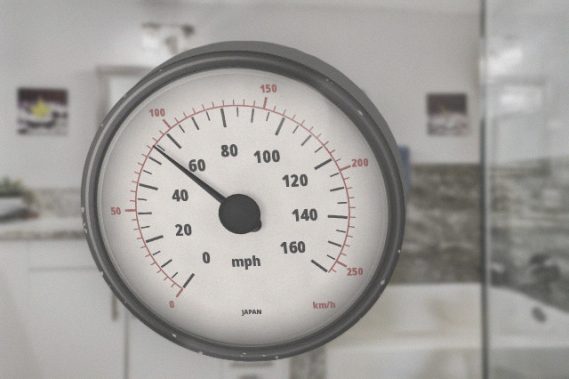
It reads mph 55
